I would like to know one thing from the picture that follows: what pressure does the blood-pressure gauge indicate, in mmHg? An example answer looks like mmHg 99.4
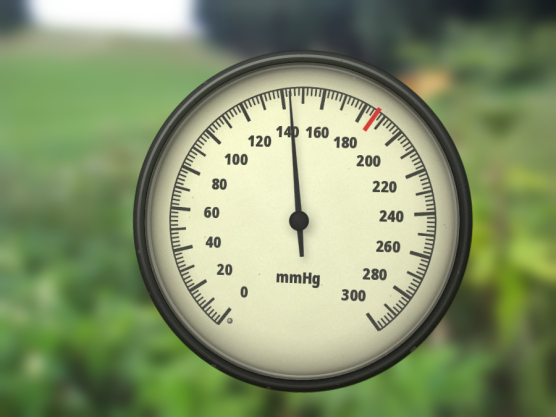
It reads mmHg 144
